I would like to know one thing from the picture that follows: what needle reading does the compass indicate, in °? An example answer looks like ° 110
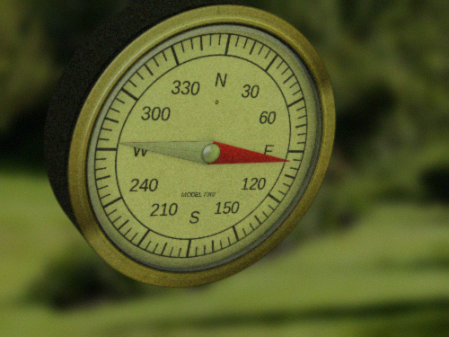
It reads ° 95
